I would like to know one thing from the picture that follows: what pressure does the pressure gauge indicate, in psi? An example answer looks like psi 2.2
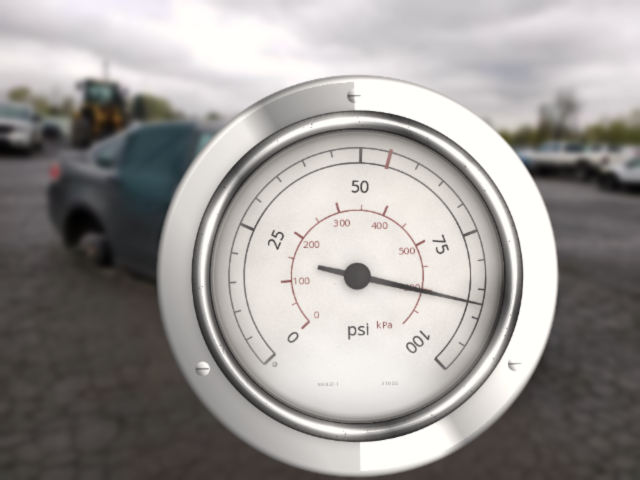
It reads psi 87.5
